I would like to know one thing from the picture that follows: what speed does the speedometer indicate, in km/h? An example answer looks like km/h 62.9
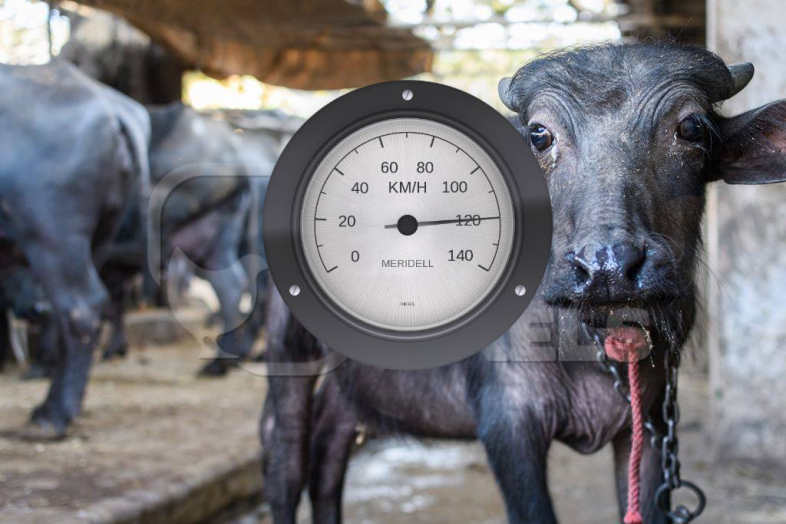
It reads km/h 120
